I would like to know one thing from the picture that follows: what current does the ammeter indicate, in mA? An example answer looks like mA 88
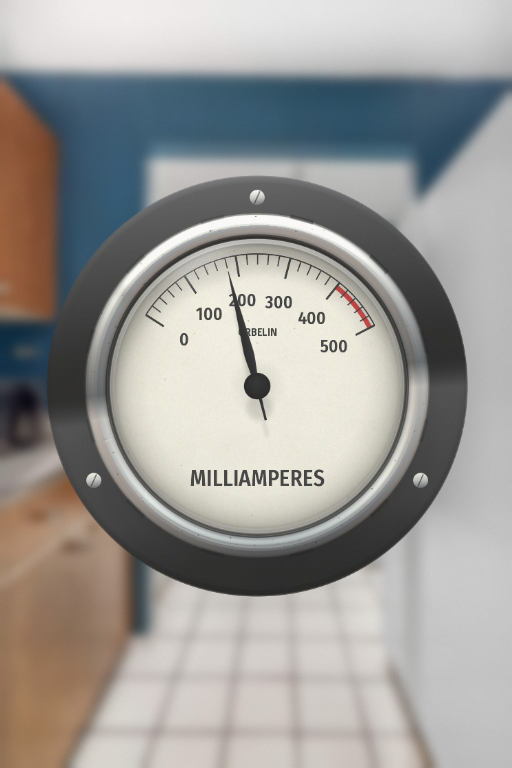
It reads mA 180
